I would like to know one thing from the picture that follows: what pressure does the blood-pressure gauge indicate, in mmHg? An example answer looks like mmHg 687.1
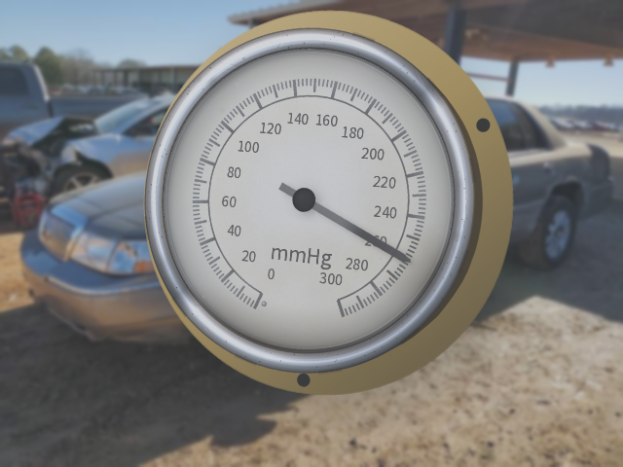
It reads mmHg 260
